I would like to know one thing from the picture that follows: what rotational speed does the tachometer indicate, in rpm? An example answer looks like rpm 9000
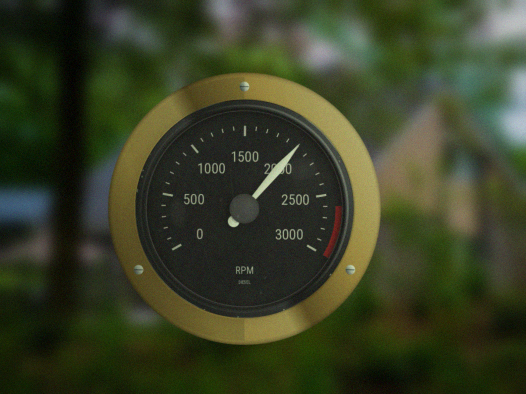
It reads rpm 2000
